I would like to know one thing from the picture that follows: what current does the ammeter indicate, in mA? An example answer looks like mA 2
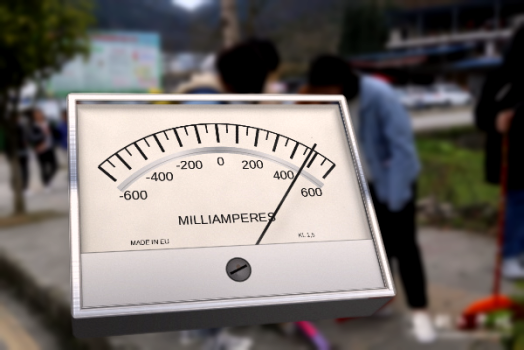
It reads mA 475
